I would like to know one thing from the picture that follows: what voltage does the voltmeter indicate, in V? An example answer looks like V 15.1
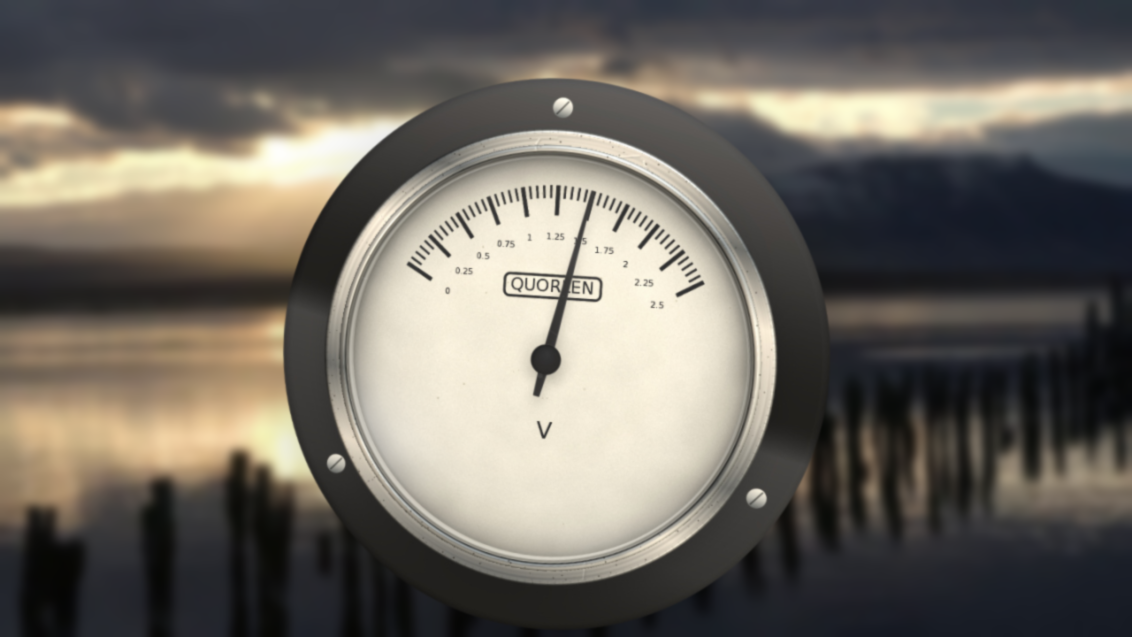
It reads V 1.5
